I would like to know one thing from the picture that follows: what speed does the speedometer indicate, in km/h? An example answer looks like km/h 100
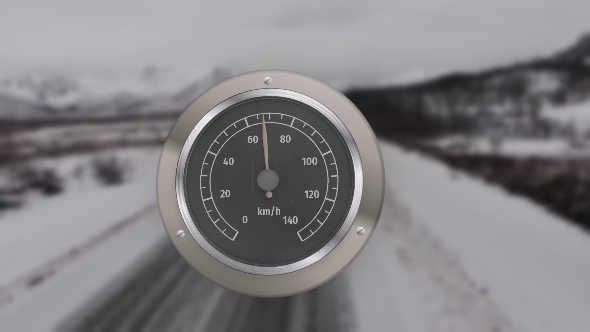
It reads km/h 67.5
